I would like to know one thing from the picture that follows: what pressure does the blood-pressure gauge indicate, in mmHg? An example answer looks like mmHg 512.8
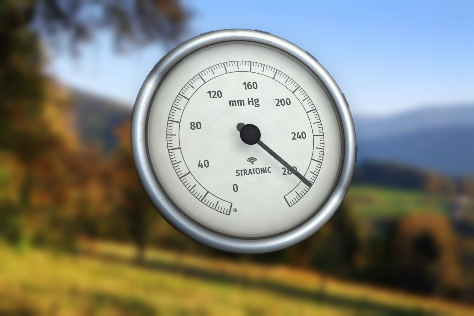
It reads mmHg 280
